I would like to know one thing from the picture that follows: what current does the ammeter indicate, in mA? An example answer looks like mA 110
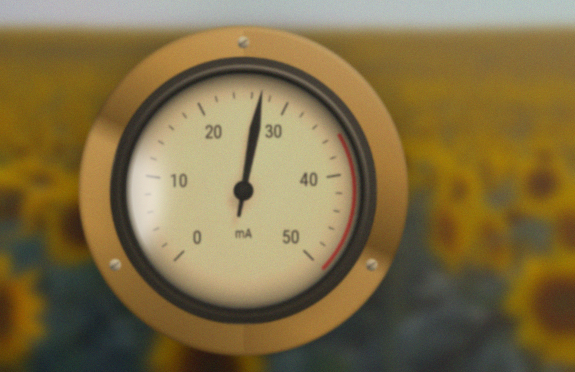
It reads mA 27
